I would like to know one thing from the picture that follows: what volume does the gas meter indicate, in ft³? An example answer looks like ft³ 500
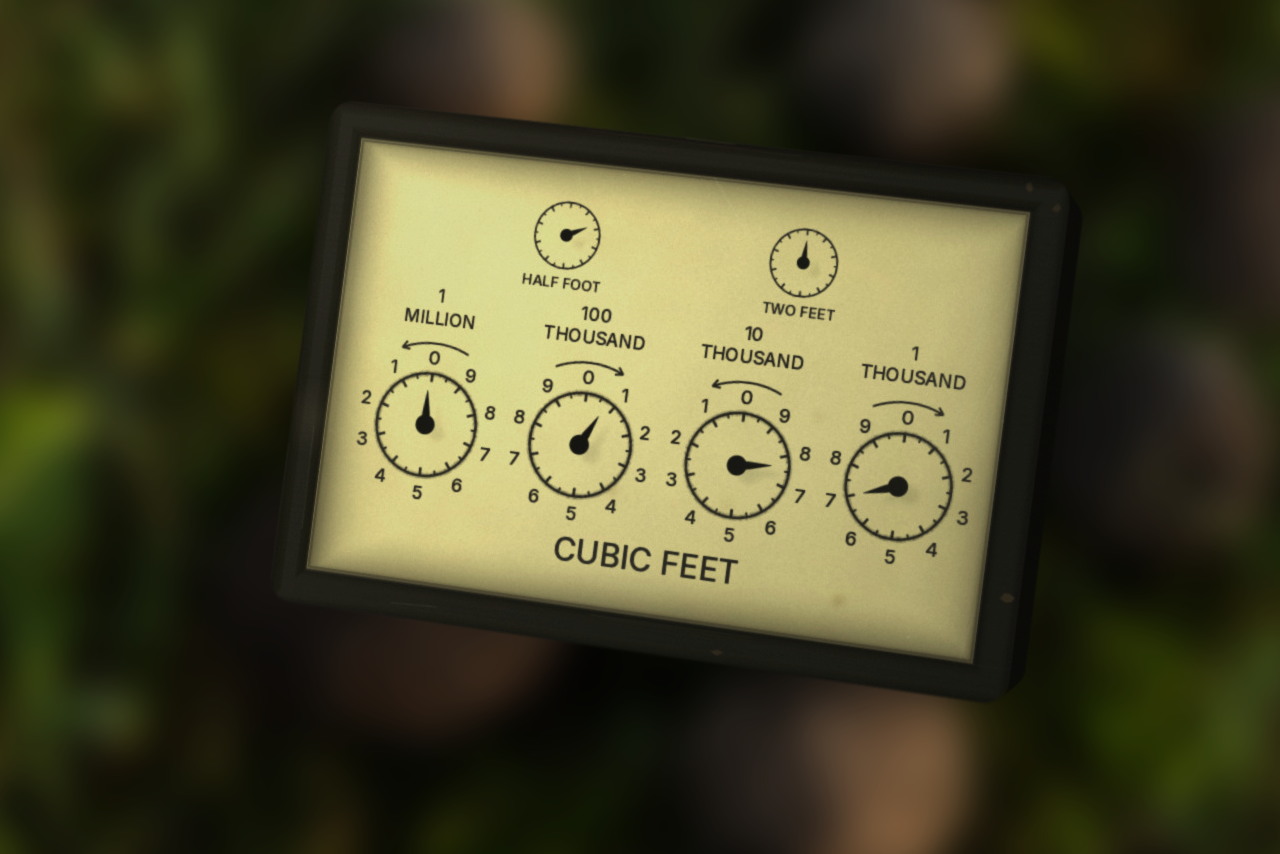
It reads ft³ 7700
